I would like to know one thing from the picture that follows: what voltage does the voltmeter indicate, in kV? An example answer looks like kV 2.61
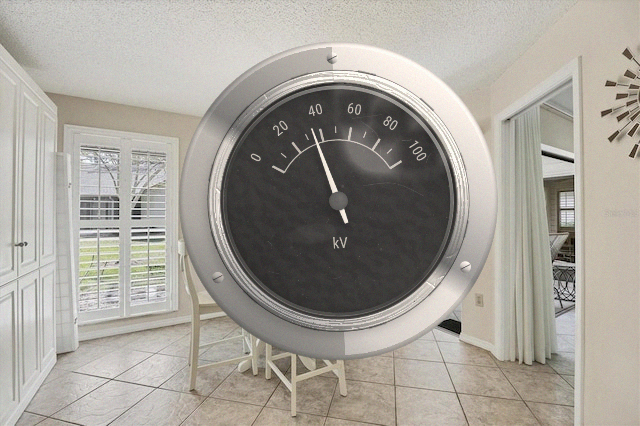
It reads kV 35
